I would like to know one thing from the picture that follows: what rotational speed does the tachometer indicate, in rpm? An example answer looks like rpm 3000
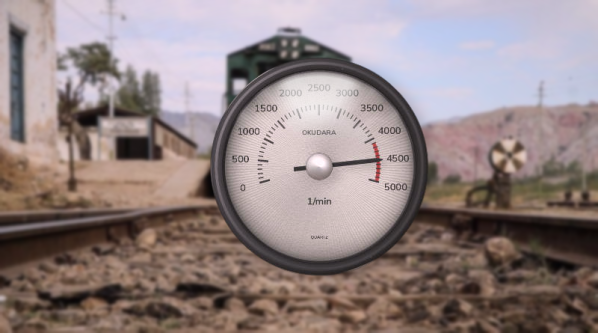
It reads rpm 4500
